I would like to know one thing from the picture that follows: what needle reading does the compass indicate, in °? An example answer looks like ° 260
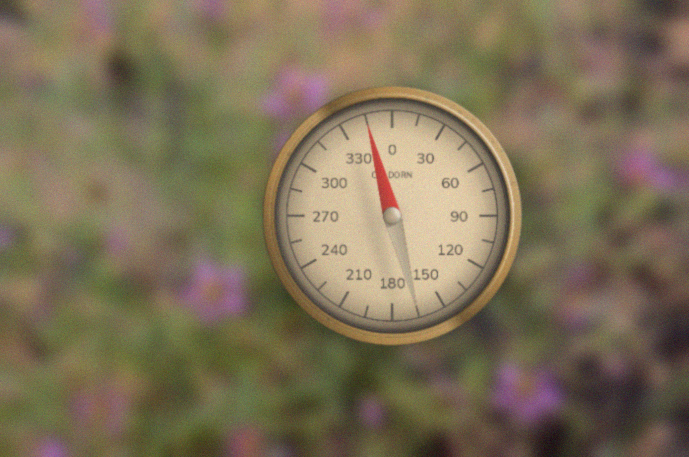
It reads ° 345
